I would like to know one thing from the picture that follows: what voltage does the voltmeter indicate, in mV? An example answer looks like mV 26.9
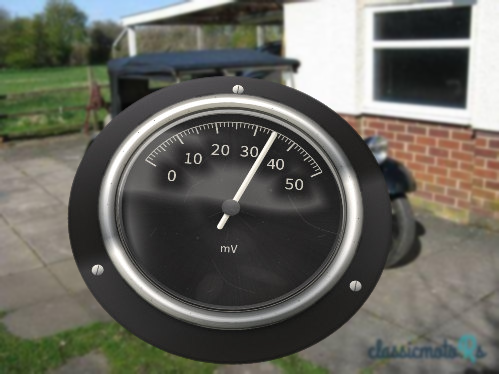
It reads mV 35
